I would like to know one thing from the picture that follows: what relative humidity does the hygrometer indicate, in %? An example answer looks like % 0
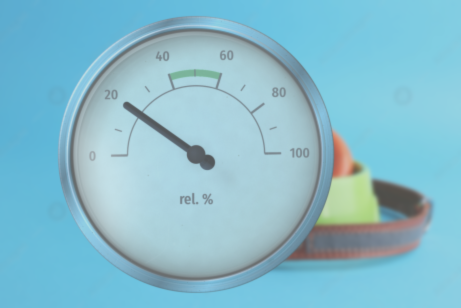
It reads % 20
